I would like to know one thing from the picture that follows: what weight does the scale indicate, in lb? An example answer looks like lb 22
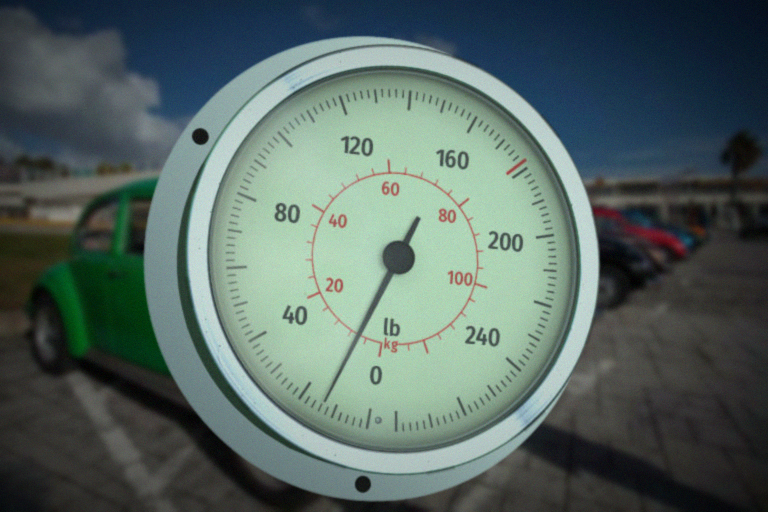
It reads lb 14
